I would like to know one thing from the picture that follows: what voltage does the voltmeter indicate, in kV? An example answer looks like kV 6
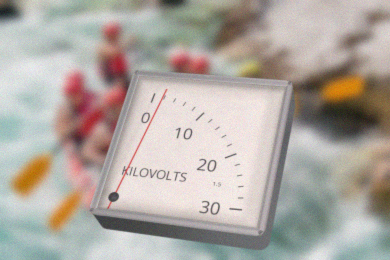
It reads kV 2
